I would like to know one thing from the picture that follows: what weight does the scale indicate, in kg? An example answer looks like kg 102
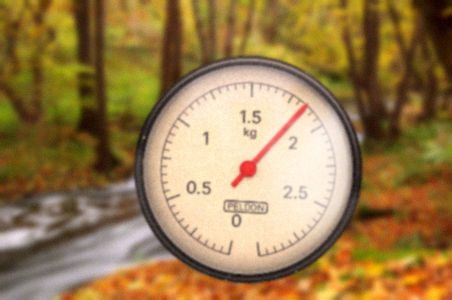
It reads kg 1.85
